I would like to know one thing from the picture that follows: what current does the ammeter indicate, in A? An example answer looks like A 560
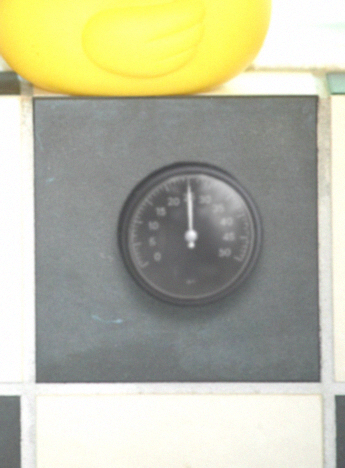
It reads A 25
